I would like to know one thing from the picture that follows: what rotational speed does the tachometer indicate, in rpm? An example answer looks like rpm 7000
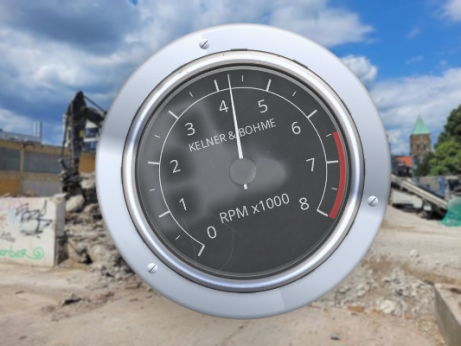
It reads rpm 4250
